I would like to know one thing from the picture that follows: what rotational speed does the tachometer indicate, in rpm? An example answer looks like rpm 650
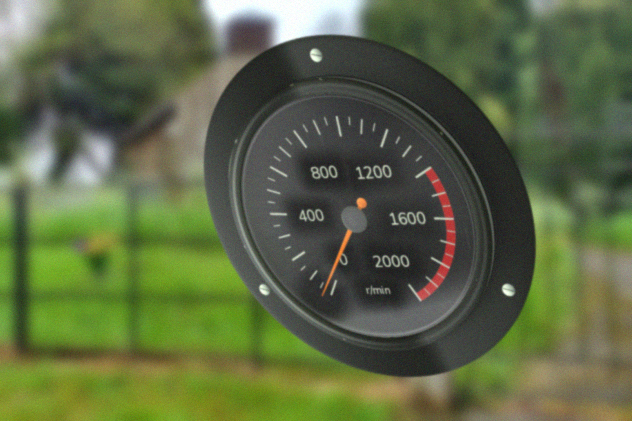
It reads rpm 25
